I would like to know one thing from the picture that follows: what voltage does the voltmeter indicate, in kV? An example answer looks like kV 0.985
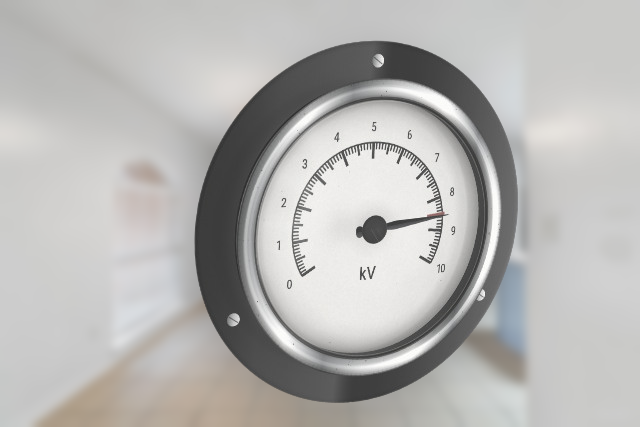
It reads kV 8.5
